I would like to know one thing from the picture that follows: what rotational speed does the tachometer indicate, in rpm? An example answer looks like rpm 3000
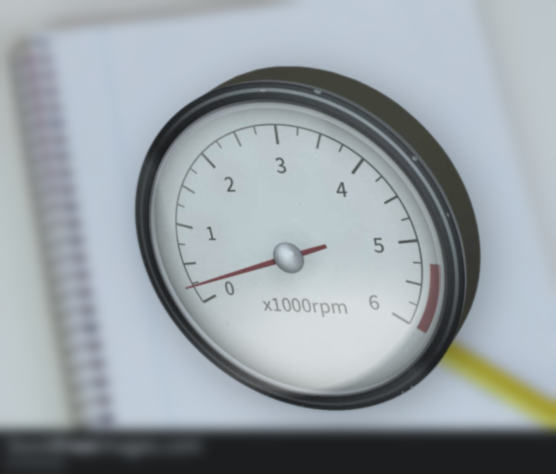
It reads rpm 250
